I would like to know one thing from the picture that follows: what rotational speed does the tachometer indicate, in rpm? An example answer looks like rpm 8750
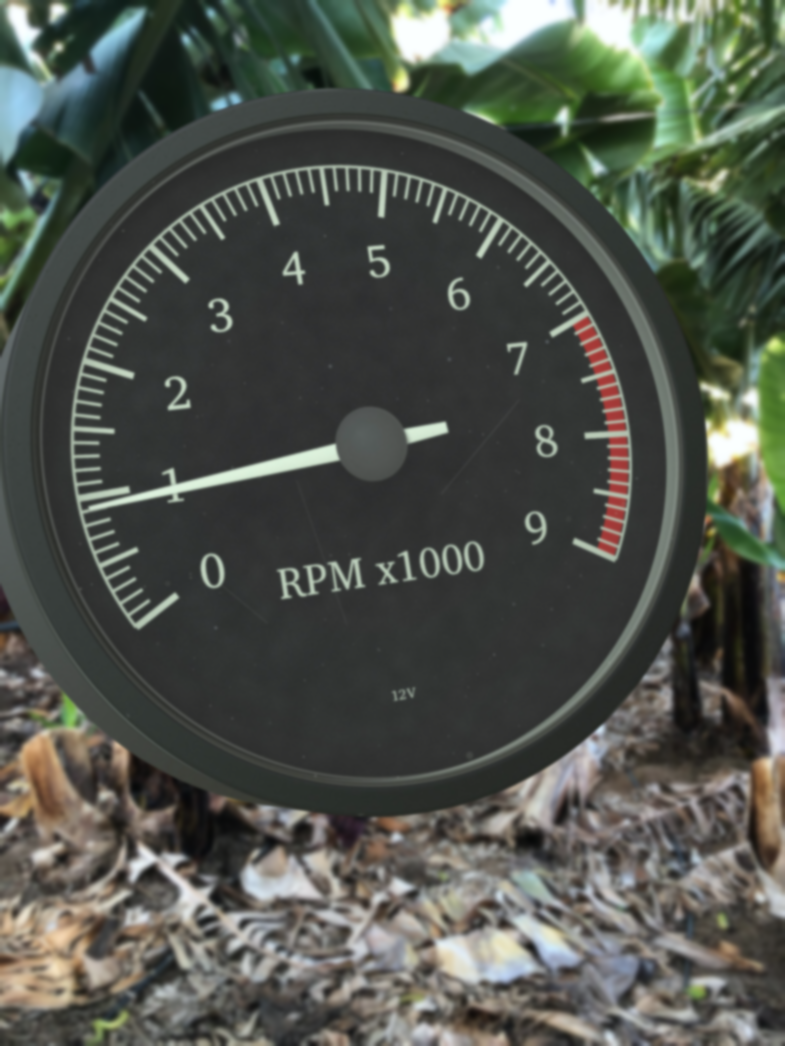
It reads rpm 900
